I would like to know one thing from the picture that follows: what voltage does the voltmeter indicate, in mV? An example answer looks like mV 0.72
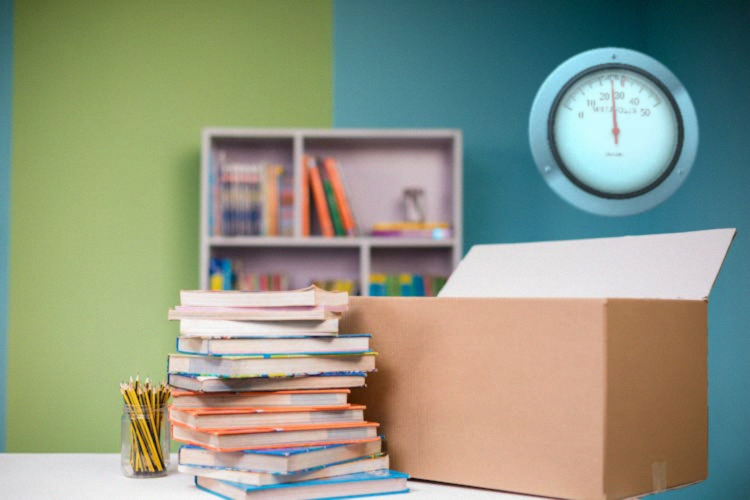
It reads mV 25
